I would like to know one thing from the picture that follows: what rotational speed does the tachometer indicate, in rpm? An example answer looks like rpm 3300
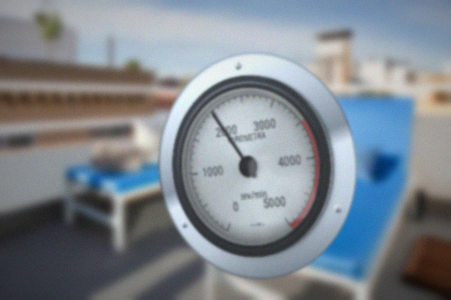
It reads rpm 2000
